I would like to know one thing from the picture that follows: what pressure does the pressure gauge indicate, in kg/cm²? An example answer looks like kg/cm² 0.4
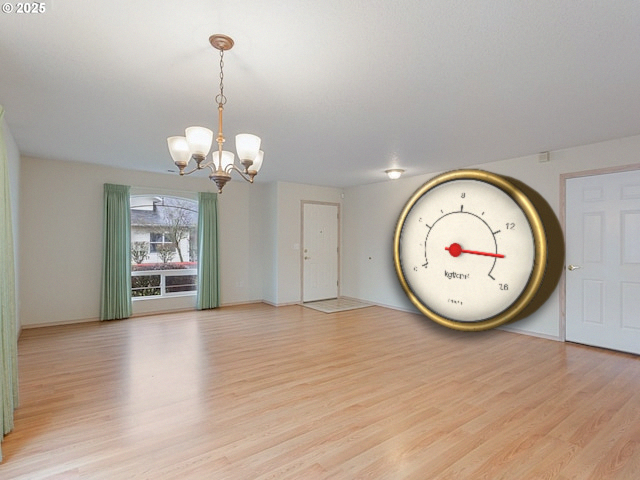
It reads kg/cm² 14
